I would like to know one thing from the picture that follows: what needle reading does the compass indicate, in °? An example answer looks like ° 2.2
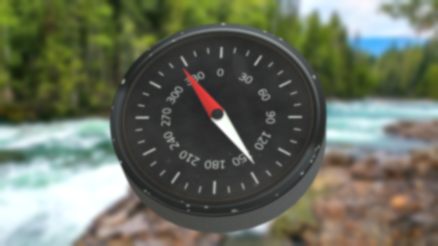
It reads ° 325
